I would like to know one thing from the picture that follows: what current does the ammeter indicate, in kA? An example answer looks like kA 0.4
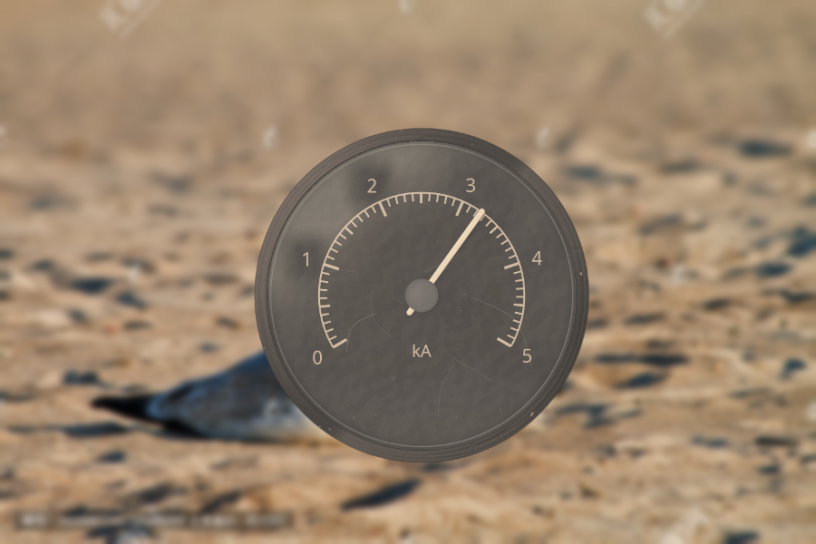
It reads kA 3.25
